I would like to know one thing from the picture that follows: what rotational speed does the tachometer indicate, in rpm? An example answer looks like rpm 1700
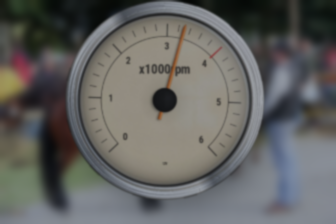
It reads rpm 3300
